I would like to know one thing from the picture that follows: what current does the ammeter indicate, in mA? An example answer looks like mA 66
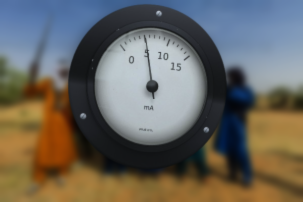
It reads mA 5
